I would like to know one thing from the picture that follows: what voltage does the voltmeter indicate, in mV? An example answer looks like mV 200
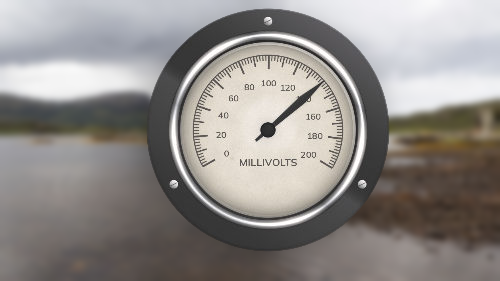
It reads mV 140
